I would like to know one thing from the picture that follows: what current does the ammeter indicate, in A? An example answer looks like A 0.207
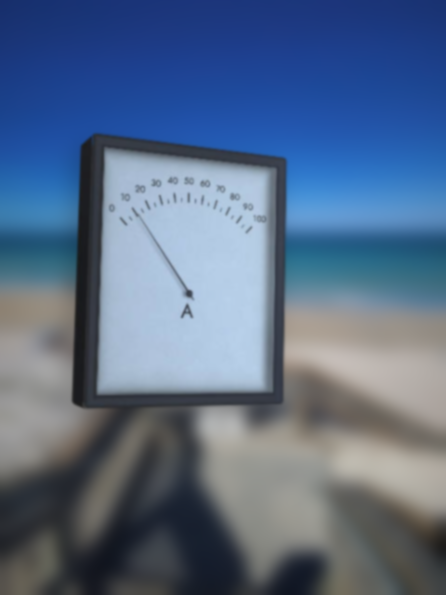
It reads A 10
